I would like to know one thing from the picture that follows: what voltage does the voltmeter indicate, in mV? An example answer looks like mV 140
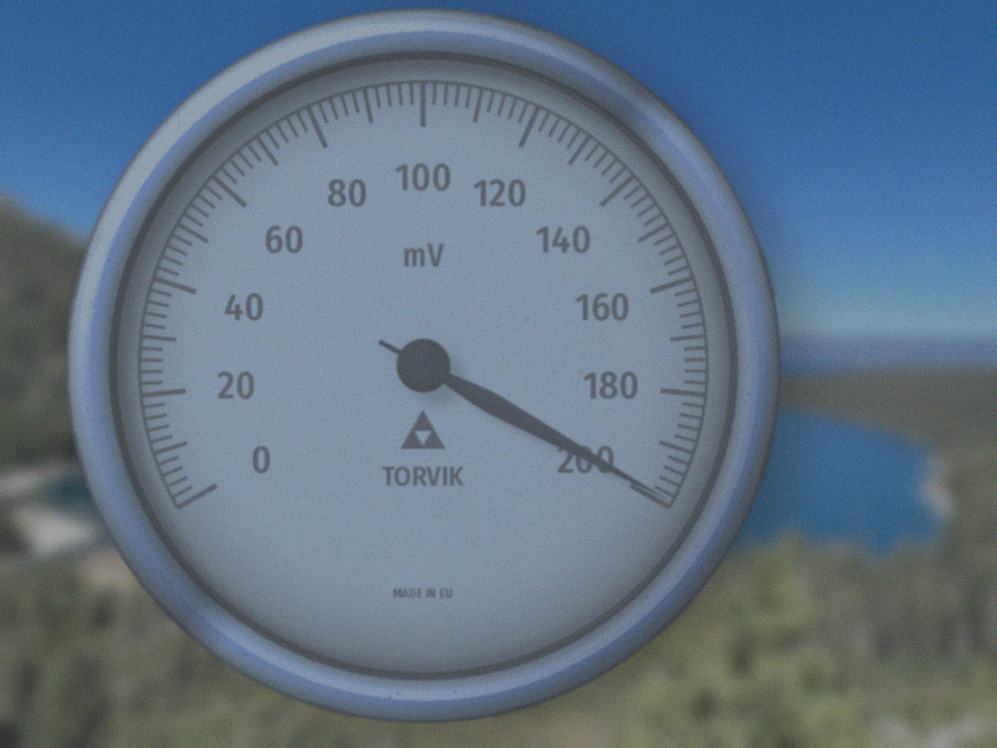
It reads mV 199
